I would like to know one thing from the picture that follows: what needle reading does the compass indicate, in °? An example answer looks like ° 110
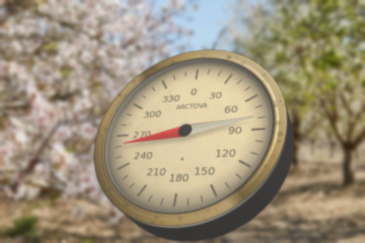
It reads ° 260
